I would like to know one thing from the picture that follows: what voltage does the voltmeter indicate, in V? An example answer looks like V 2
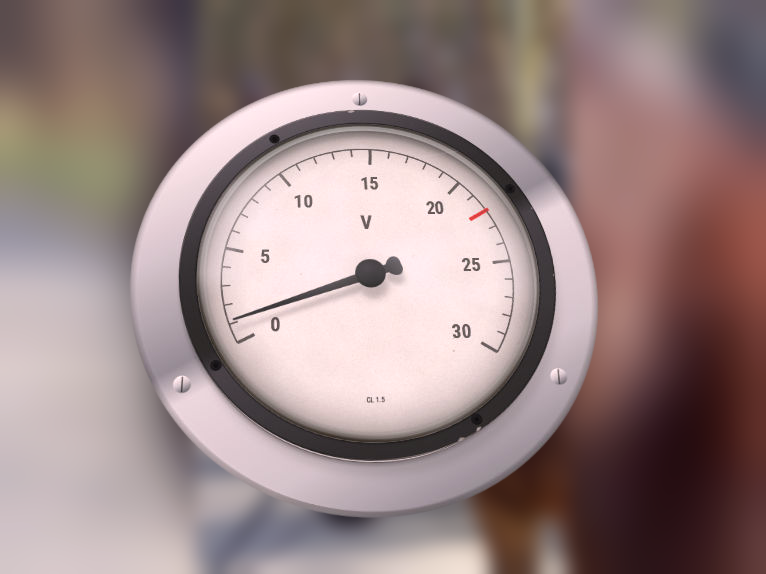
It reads V 1
